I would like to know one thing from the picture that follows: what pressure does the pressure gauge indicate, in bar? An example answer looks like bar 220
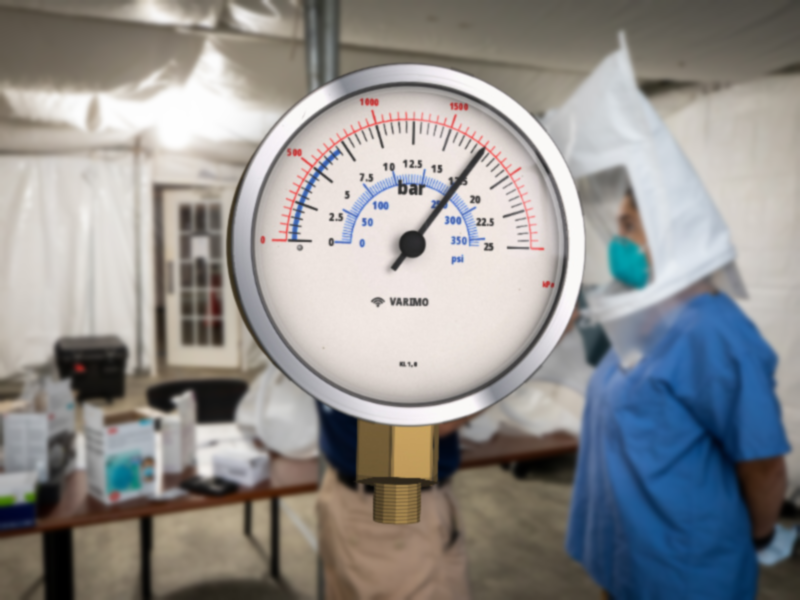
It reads bar 17.5
